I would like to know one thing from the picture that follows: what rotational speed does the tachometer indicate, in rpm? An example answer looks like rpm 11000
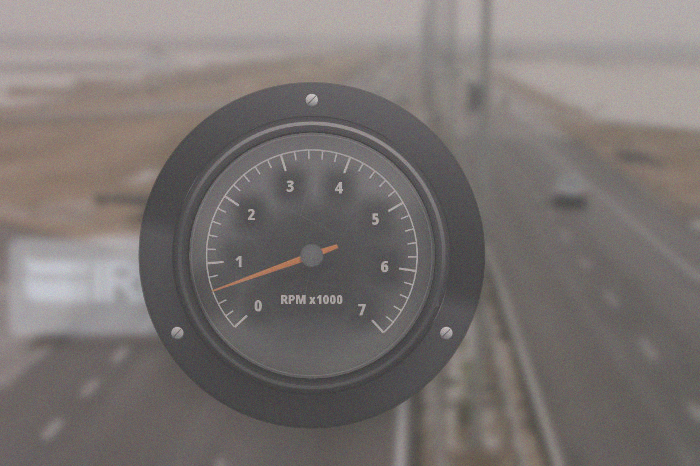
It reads rpm 600
